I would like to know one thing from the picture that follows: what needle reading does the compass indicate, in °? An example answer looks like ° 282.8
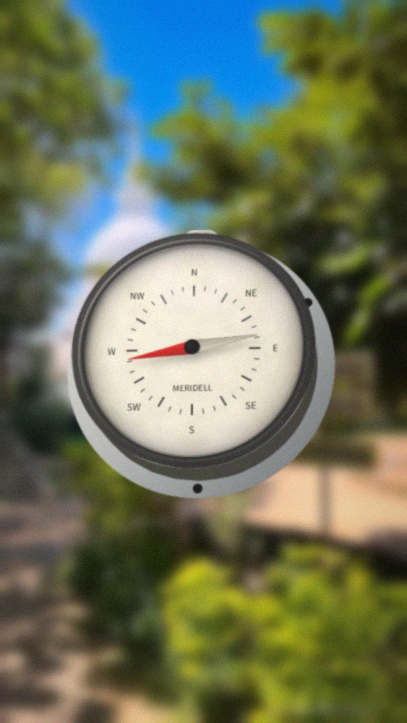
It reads ° 260
